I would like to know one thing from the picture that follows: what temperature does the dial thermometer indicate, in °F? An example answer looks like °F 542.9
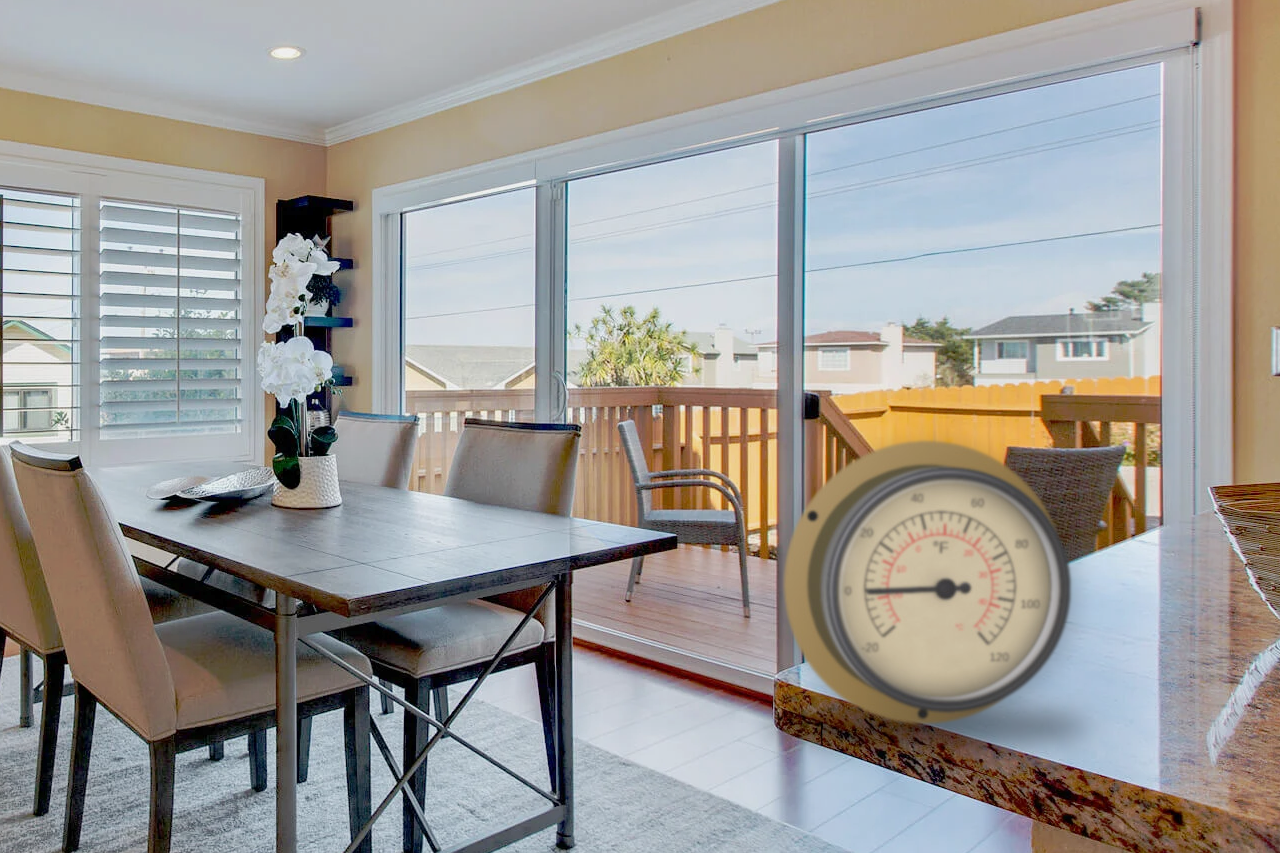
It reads °F 0
